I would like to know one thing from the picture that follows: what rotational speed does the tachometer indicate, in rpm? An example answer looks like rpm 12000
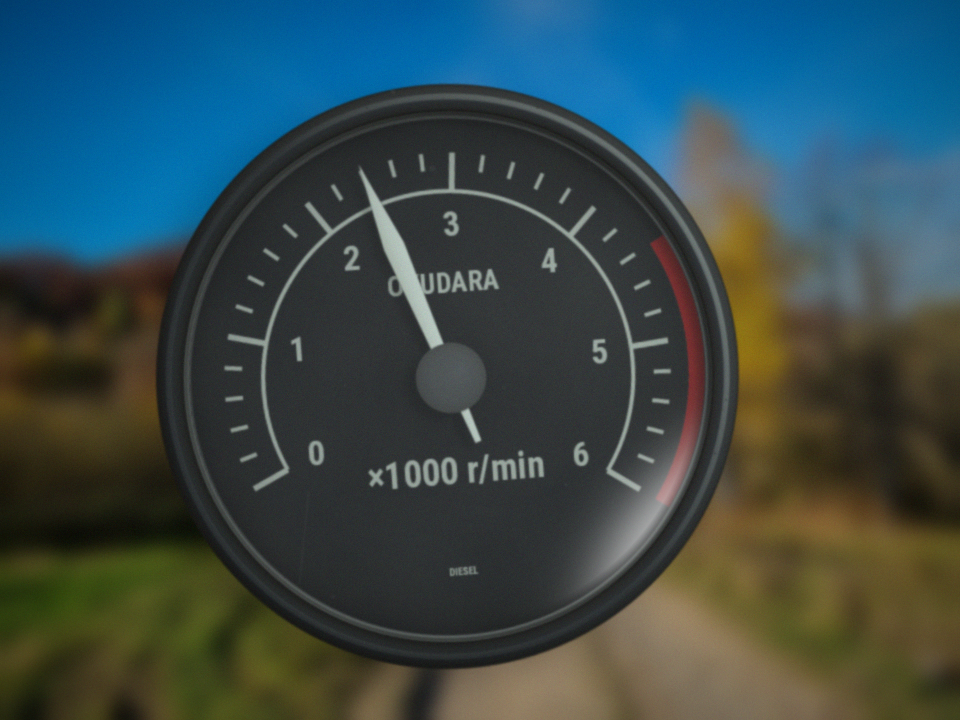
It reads rpm 2400
